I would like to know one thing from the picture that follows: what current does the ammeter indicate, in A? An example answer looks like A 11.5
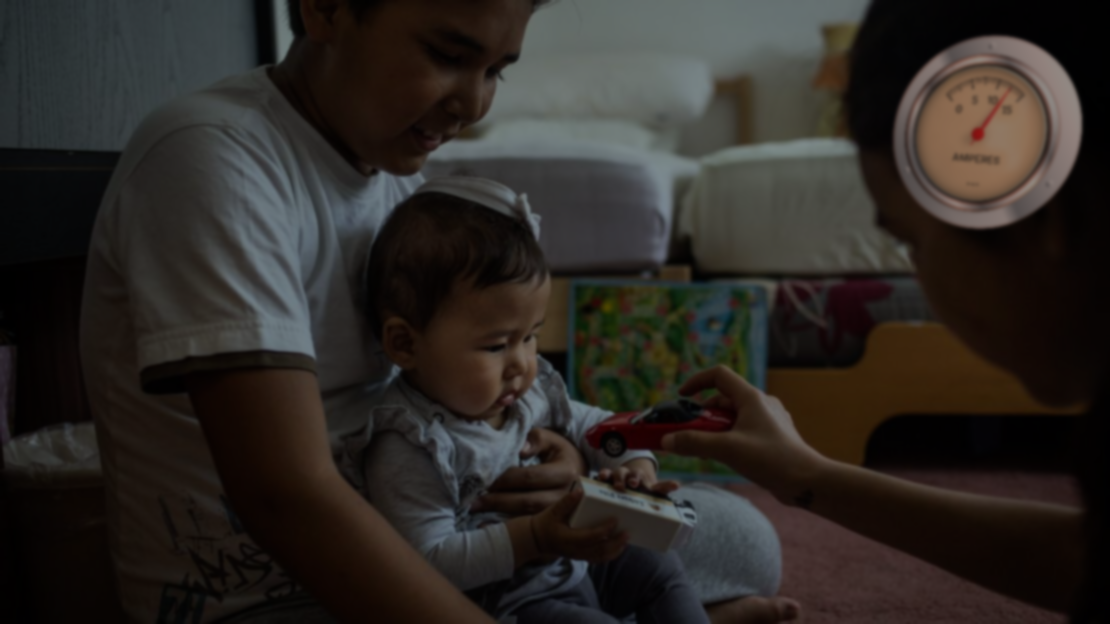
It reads A 12.5
